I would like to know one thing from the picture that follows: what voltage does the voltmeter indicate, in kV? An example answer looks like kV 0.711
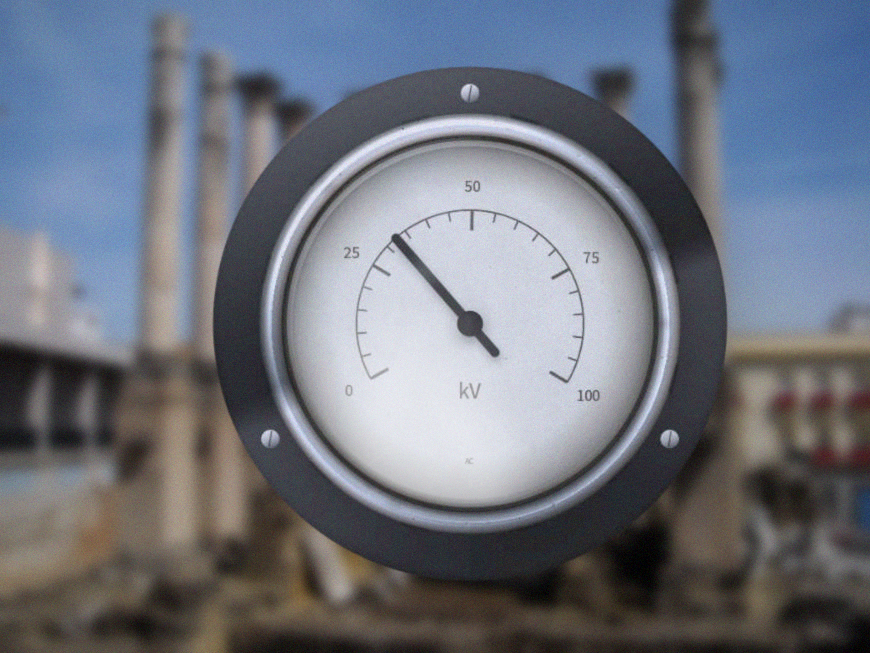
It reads kV 32.5
